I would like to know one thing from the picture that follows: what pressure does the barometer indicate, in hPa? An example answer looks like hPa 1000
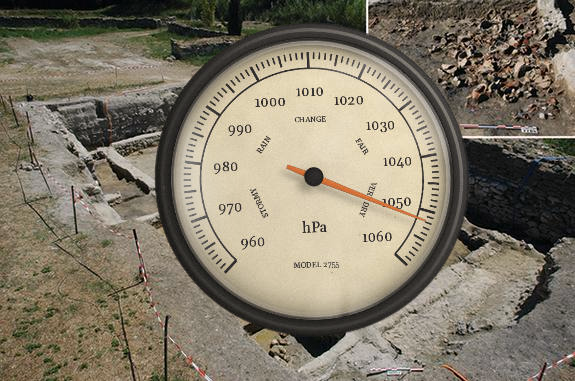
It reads hPa 1052
